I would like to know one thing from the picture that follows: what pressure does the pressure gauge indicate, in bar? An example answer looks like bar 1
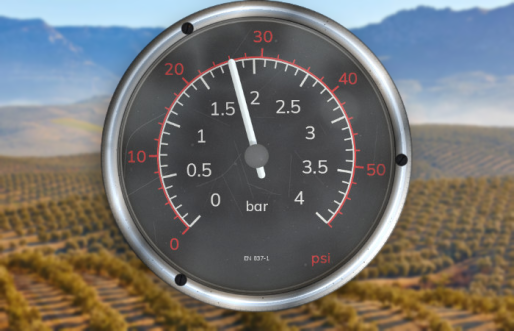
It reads bar 1.8
